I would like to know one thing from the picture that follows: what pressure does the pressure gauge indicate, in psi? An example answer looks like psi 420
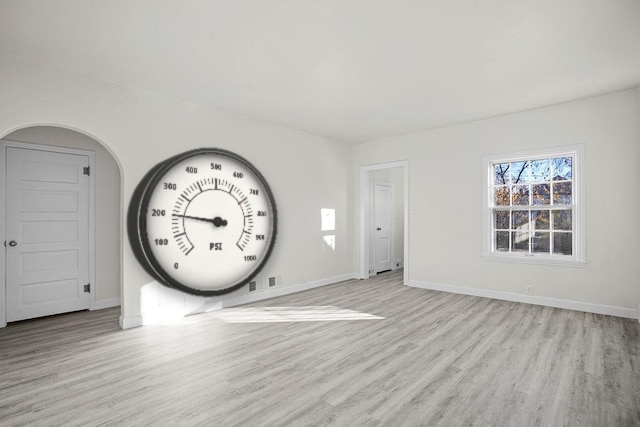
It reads psi 200
